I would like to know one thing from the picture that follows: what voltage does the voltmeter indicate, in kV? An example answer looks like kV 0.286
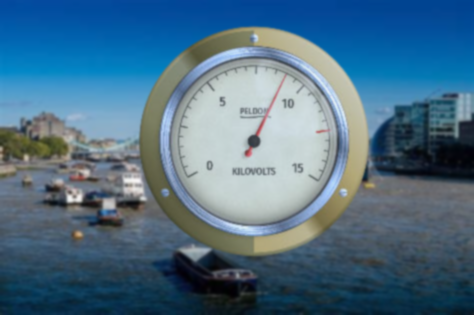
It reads kV 9
